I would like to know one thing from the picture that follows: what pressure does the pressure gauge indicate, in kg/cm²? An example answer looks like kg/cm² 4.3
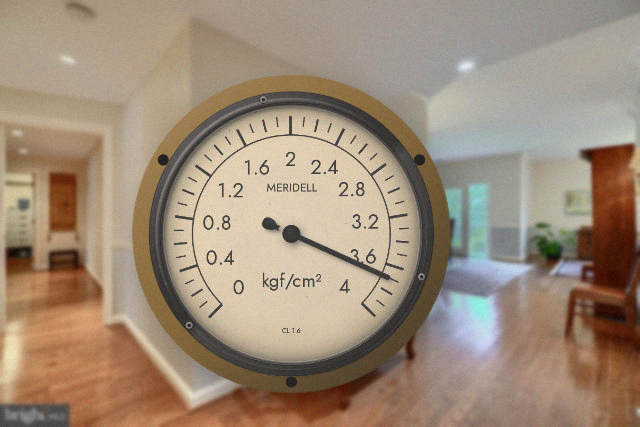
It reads kg/cm² 3.7
